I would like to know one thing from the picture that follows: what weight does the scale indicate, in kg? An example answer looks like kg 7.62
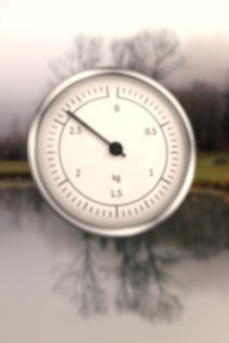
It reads kg 2.6
